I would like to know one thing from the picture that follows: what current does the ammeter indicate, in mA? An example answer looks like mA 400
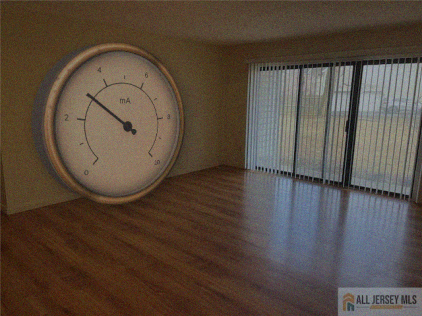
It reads mA 3
